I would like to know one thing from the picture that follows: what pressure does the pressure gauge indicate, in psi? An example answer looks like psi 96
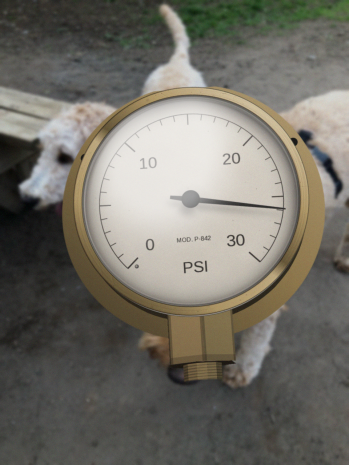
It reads psi 26
